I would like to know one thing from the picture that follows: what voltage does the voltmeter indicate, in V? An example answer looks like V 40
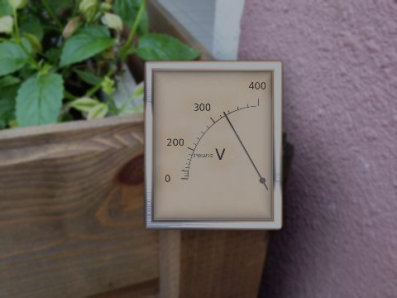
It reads V 330
